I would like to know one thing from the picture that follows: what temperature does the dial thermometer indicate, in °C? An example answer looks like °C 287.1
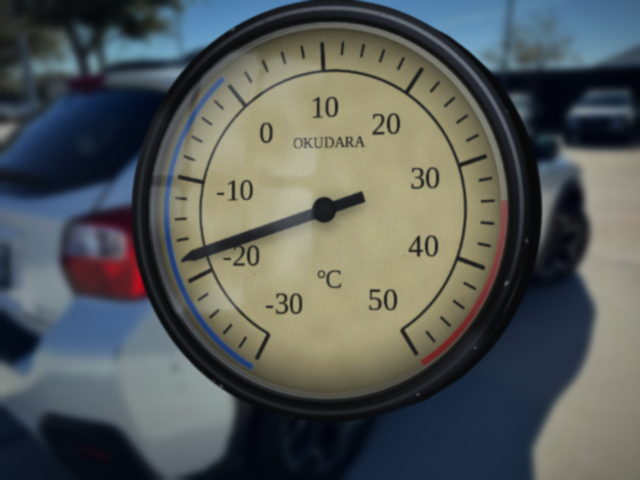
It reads °C -18
